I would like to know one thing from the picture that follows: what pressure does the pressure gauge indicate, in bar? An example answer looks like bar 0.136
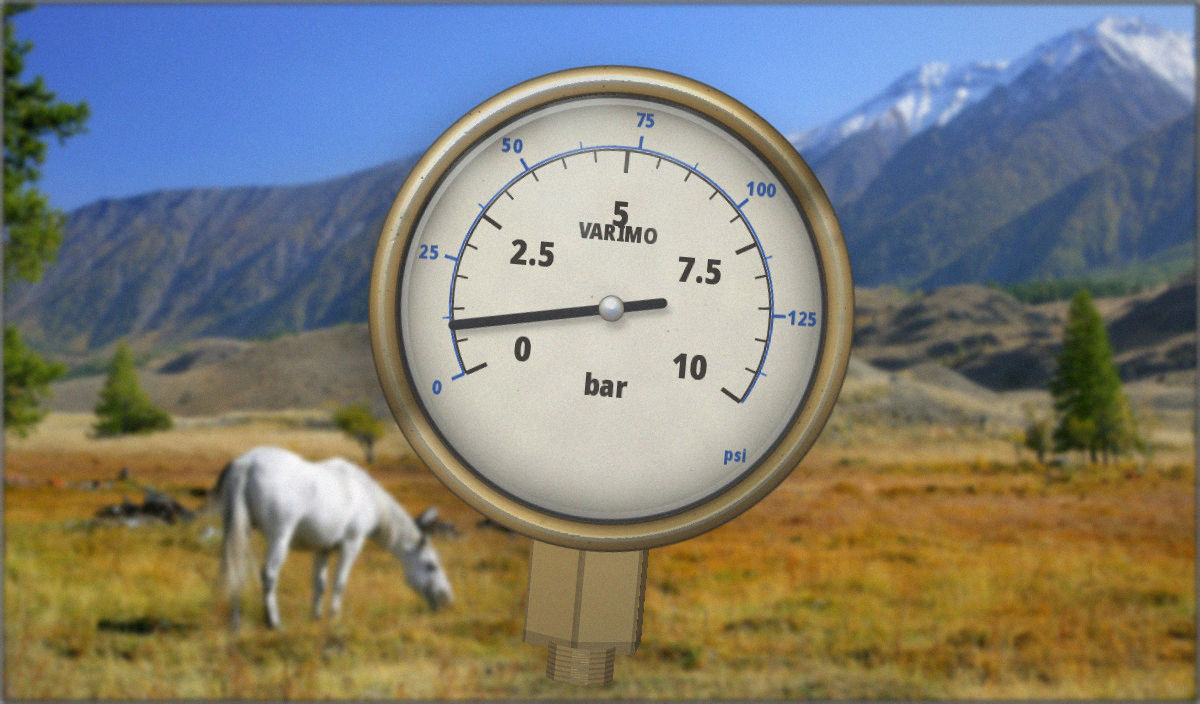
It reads bar 0.75
